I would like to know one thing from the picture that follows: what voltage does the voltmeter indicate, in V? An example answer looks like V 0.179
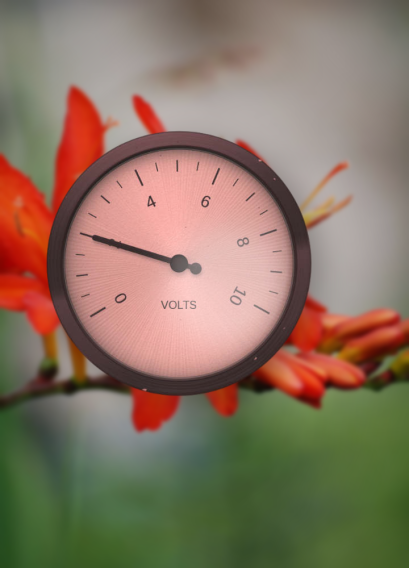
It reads V 2
